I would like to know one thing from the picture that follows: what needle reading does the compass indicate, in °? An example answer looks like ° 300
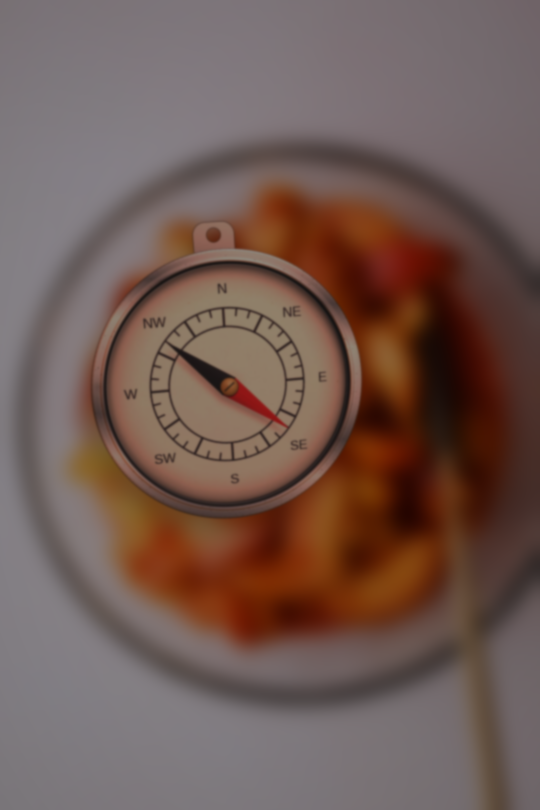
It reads ° 130
